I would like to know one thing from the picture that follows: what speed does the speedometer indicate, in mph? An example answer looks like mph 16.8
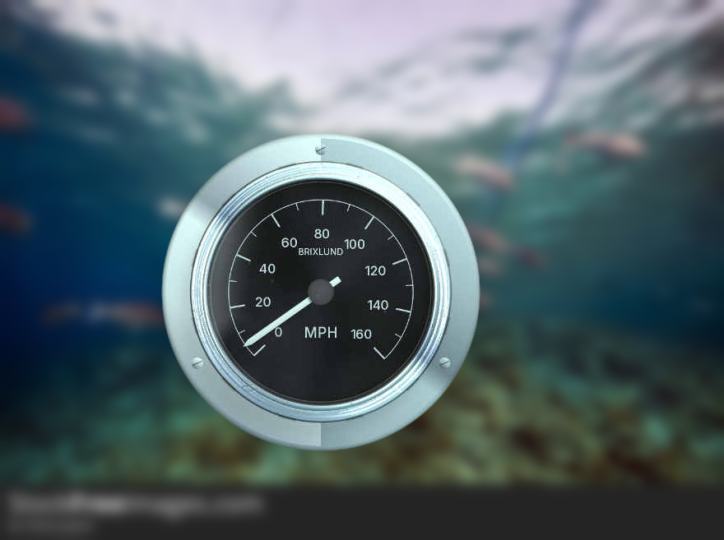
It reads mph 5
